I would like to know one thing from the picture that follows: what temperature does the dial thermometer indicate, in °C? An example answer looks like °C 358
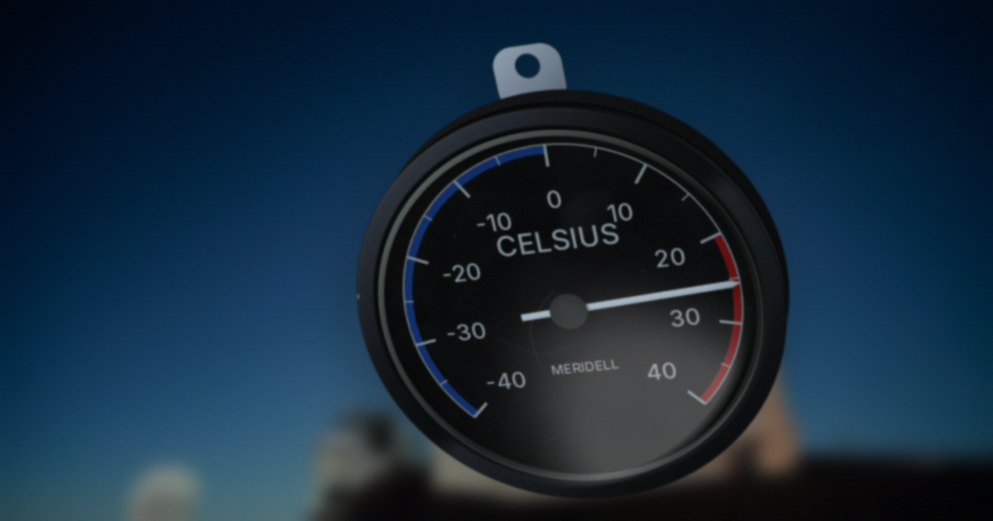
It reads °C 25
